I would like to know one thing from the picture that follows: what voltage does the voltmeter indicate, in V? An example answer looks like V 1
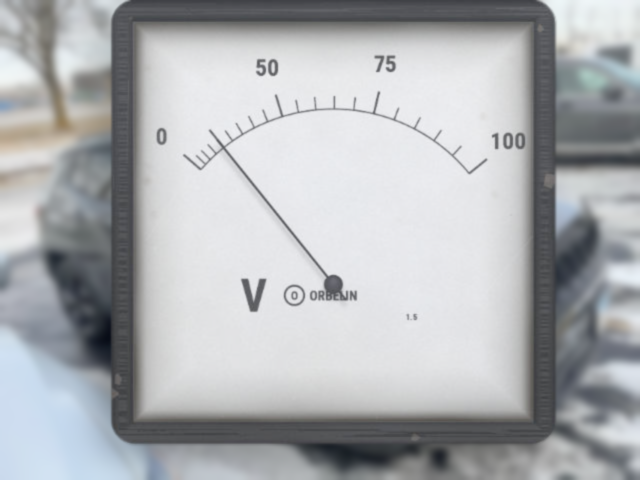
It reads V 25
